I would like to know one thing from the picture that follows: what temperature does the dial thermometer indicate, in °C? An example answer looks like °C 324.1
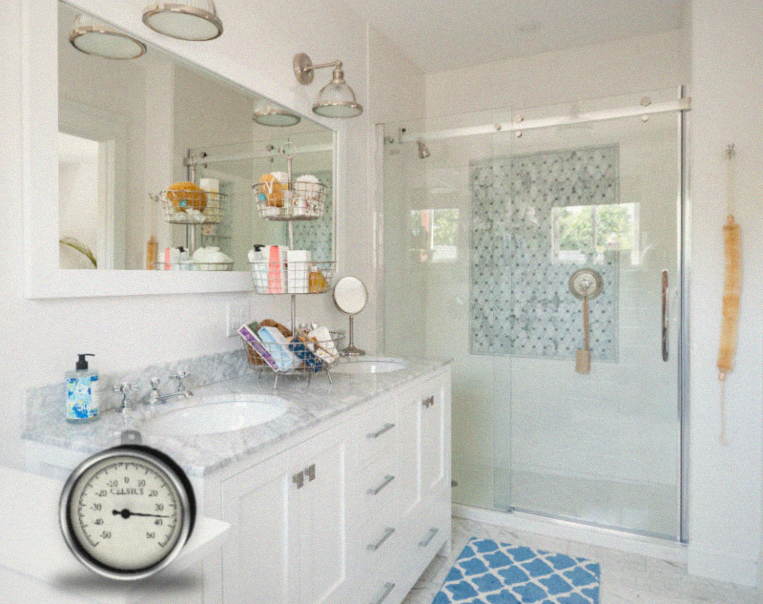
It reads °C 35
